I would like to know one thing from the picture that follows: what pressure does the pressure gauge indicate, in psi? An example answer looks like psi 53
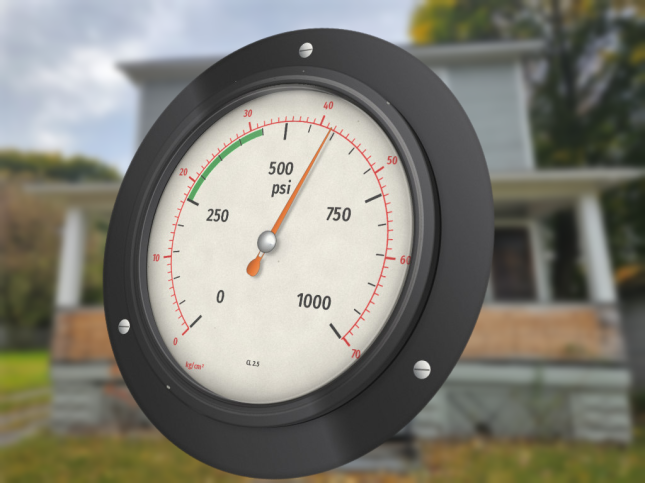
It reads psi 600
